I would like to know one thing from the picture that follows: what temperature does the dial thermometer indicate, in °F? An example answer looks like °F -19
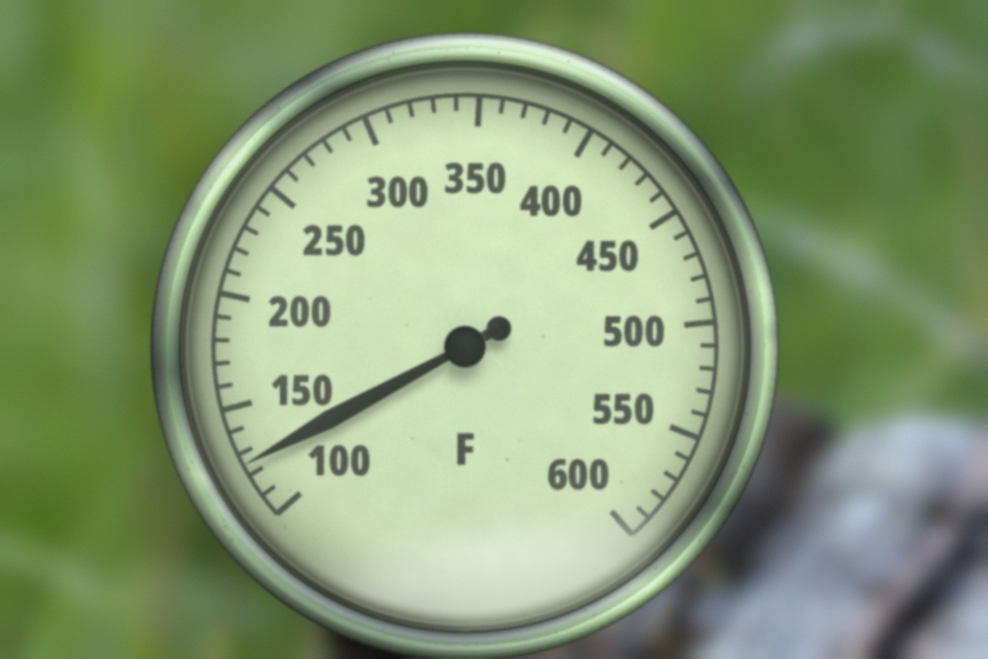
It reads °F 125
